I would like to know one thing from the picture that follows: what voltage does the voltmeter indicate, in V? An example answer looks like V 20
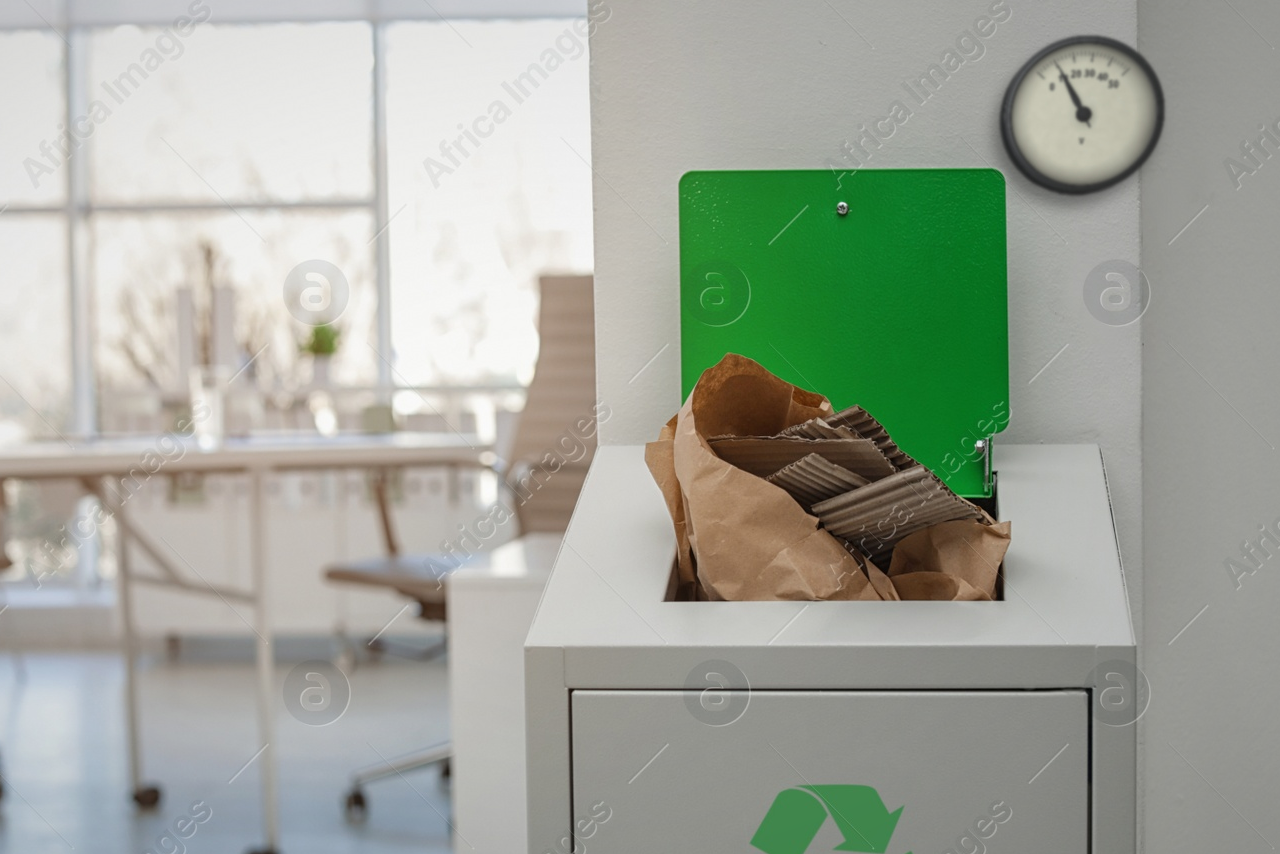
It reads V 10
